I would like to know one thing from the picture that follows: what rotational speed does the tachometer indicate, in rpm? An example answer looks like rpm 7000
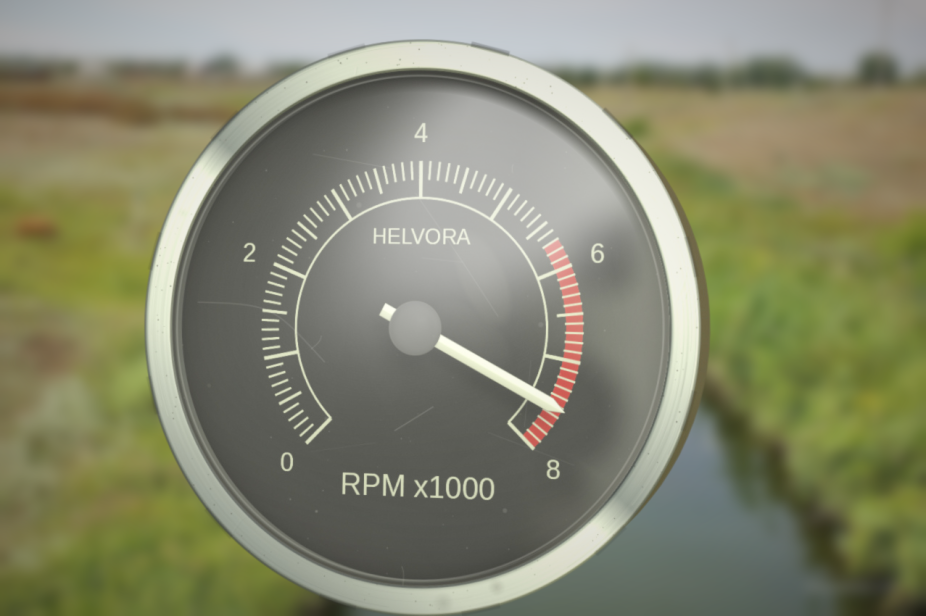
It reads rpm 7500
